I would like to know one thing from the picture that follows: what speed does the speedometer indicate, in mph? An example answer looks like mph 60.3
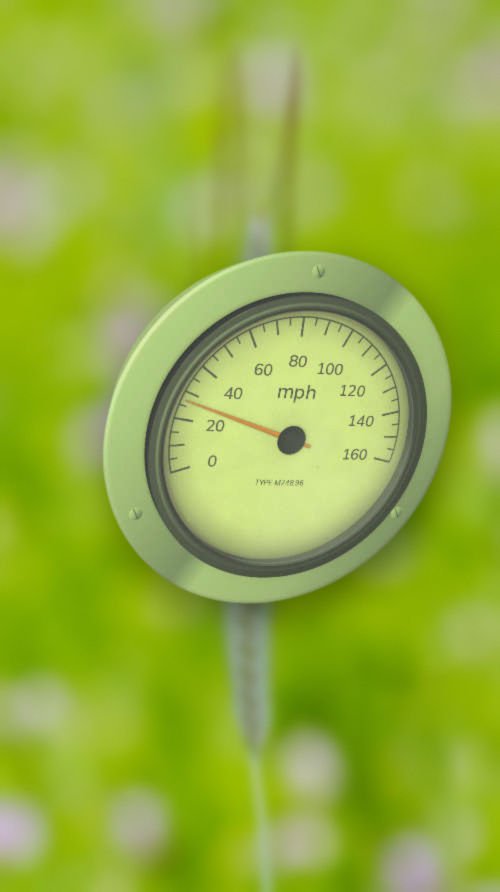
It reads mph 27.5
